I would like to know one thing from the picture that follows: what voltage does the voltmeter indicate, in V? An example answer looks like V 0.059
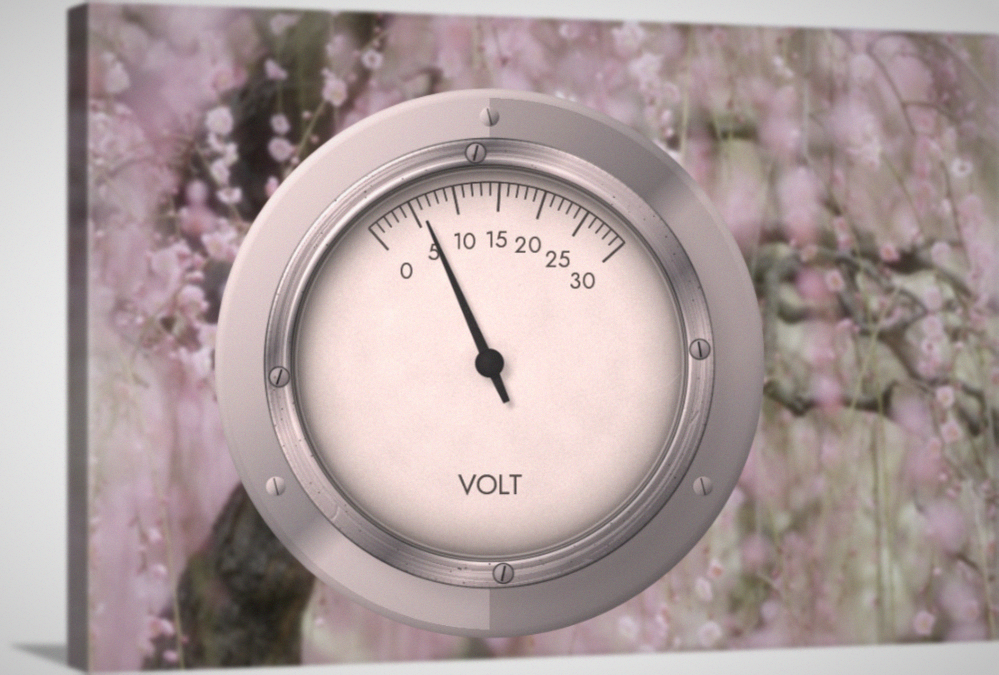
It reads V 6
